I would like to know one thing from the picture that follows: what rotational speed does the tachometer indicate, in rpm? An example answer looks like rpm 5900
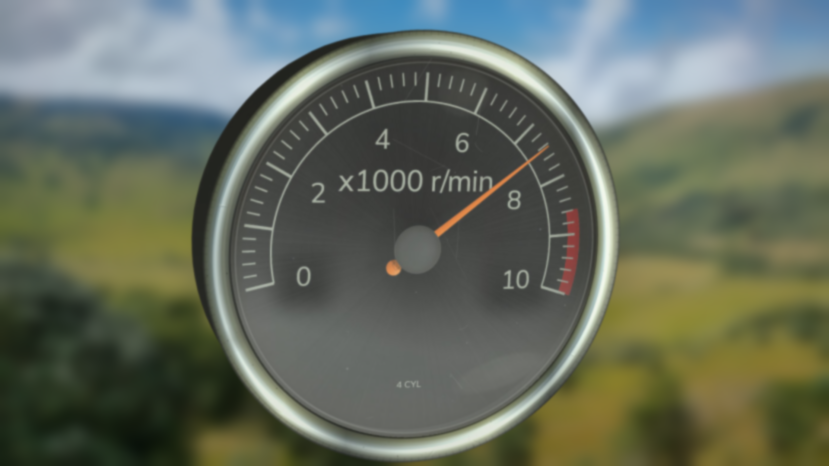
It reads rpm 7400
